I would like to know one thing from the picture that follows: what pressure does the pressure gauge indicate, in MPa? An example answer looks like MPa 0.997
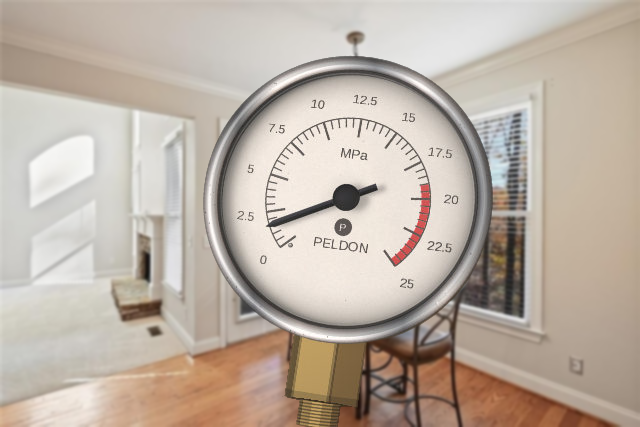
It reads MPa 1.5
